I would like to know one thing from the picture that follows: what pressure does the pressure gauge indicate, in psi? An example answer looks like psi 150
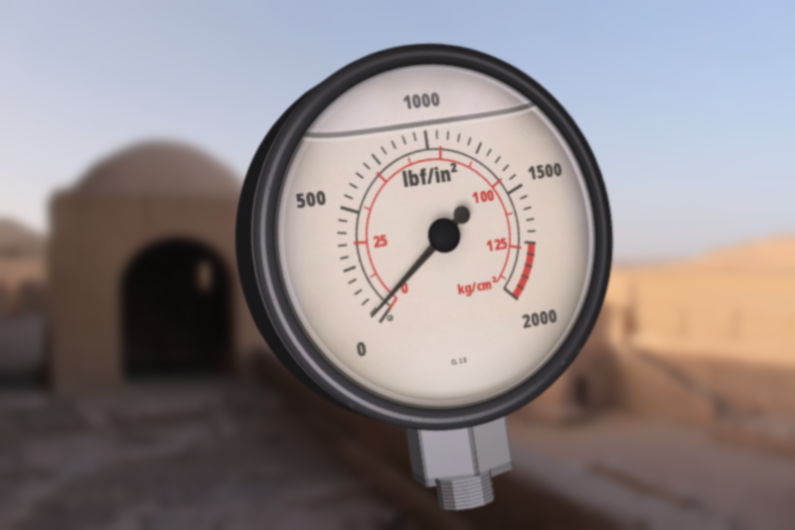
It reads psi 50
